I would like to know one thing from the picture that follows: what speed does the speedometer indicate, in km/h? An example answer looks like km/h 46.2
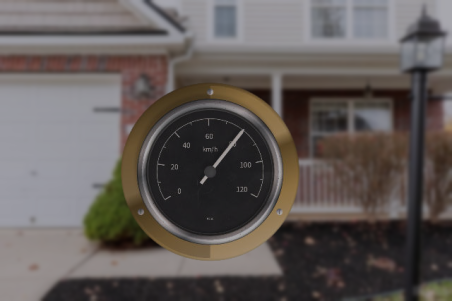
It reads km/h 80
